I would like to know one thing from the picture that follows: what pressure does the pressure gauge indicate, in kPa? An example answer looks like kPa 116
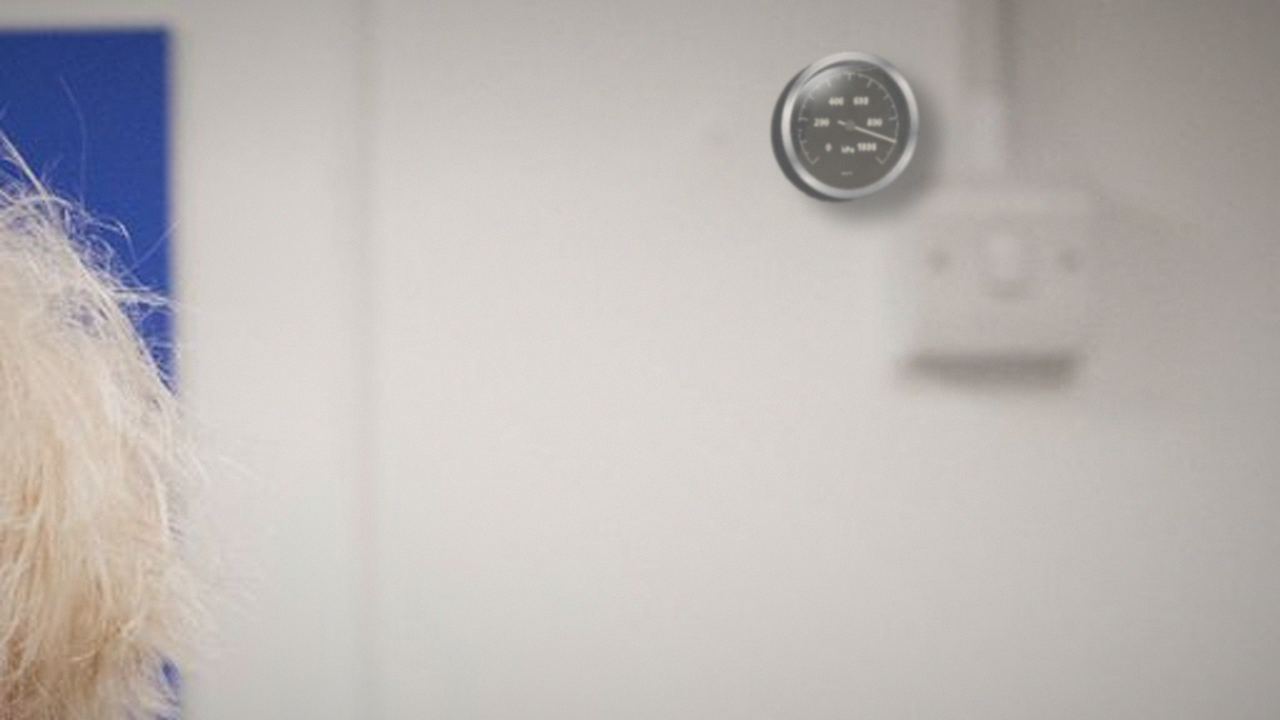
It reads kPa 900
